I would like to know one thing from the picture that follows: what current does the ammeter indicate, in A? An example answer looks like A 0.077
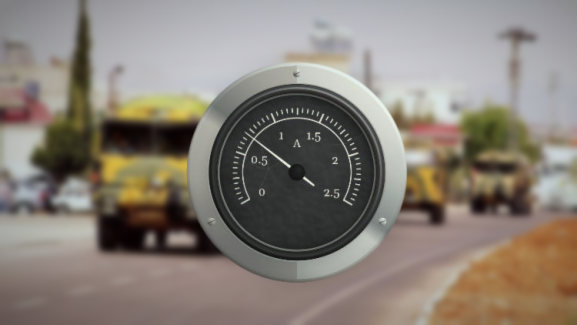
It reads A 0.7
